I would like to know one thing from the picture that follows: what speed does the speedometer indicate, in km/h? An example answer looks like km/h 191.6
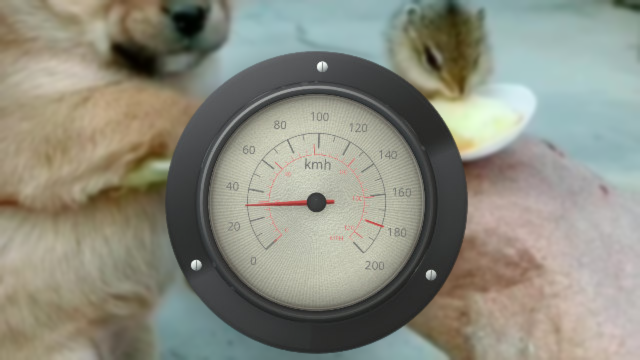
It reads km/h 30
